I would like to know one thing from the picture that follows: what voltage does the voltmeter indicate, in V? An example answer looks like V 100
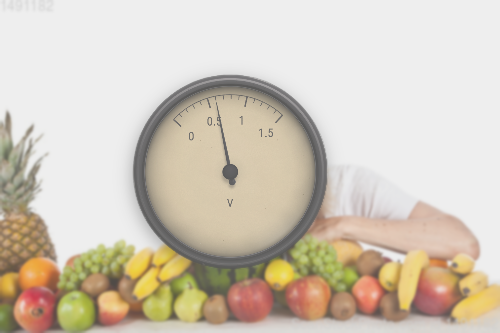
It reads V 0.6
